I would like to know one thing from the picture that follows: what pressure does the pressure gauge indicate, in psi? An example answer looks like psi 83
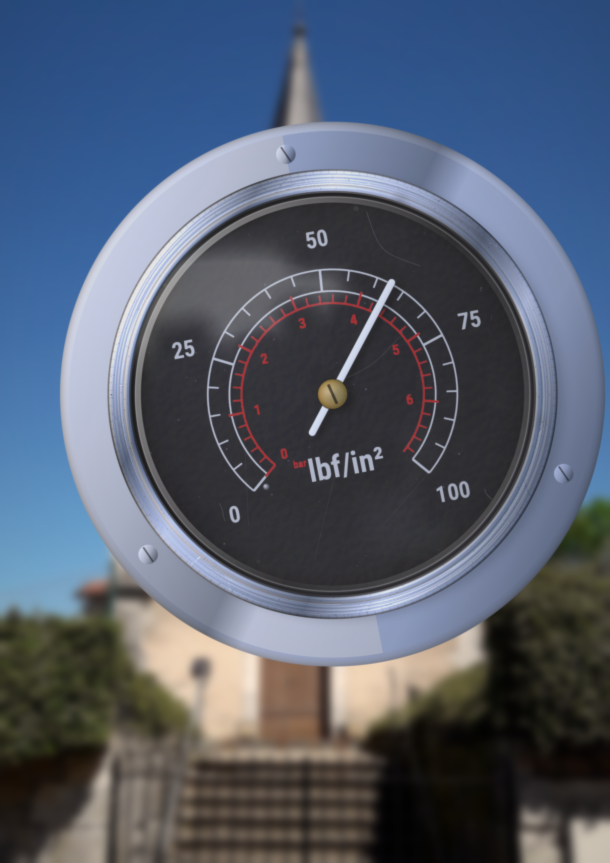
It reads psi 62.5
